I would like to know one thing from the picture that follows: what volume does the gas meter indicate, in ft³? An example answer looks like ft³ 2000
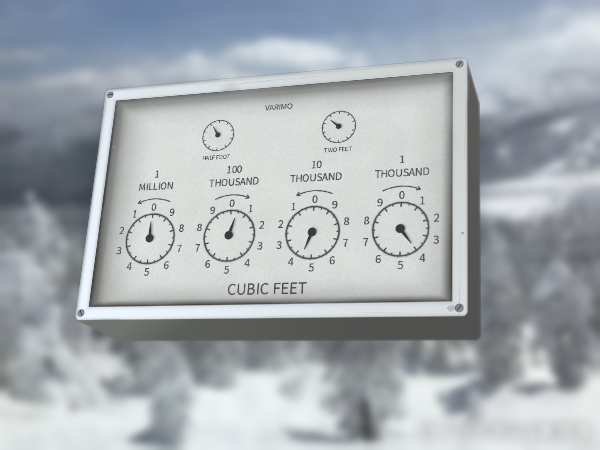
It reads ft³ 4400
